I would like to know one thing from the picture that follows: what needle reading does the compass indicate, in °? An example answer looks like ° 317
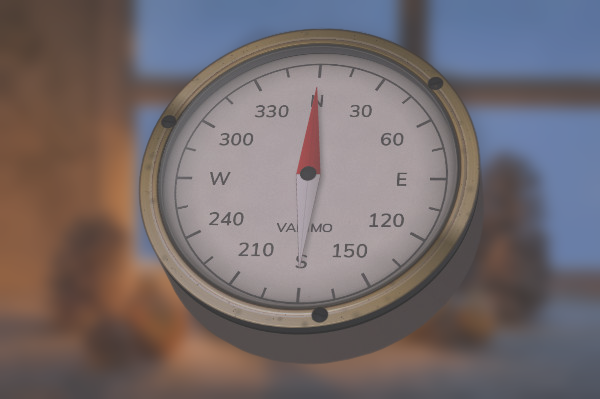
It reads ° 0
